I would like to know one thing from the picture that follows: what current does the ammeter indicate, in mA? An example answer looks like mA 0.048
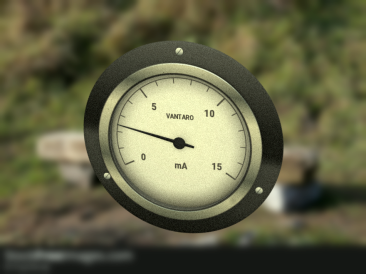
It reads mA 2.5
